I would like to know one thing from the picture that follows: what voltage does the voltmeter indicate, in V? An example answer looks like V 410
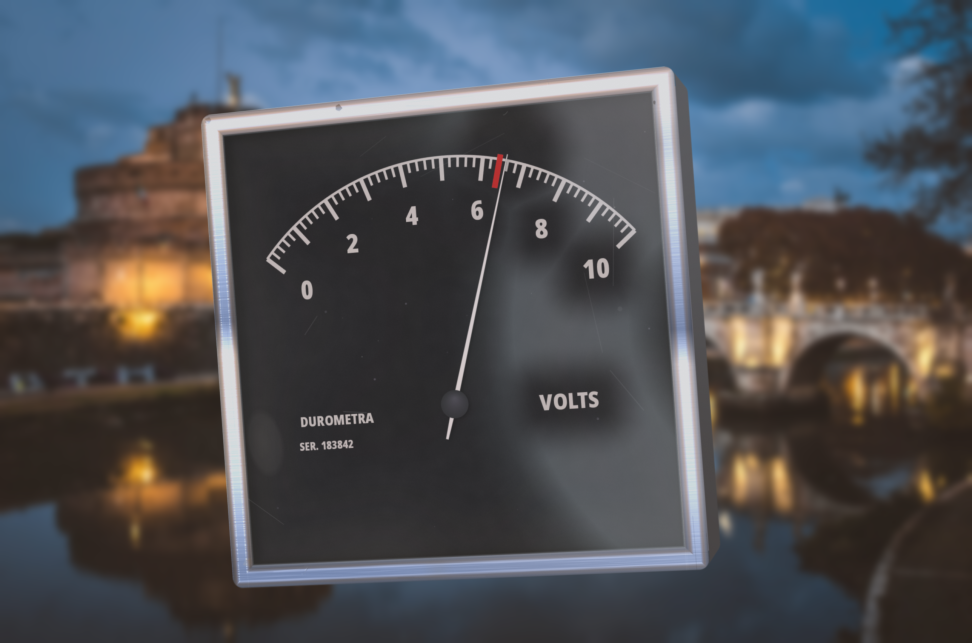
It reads V 6.6
